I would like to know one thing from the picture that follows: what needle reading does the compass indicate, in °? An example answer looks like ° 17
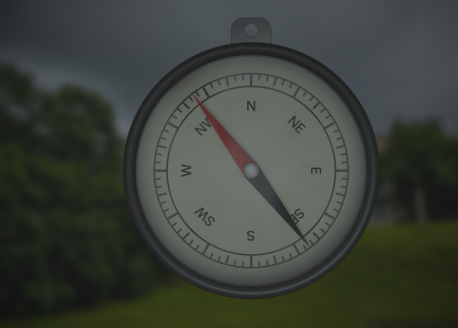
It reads ° 322.5
